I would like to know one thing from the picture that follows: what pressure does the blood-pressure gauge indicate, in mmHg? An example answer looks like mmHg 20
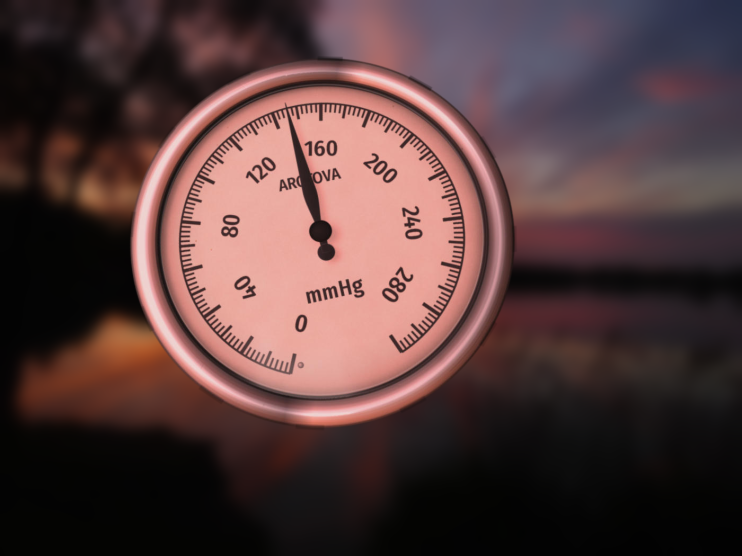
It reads mmHg 146
